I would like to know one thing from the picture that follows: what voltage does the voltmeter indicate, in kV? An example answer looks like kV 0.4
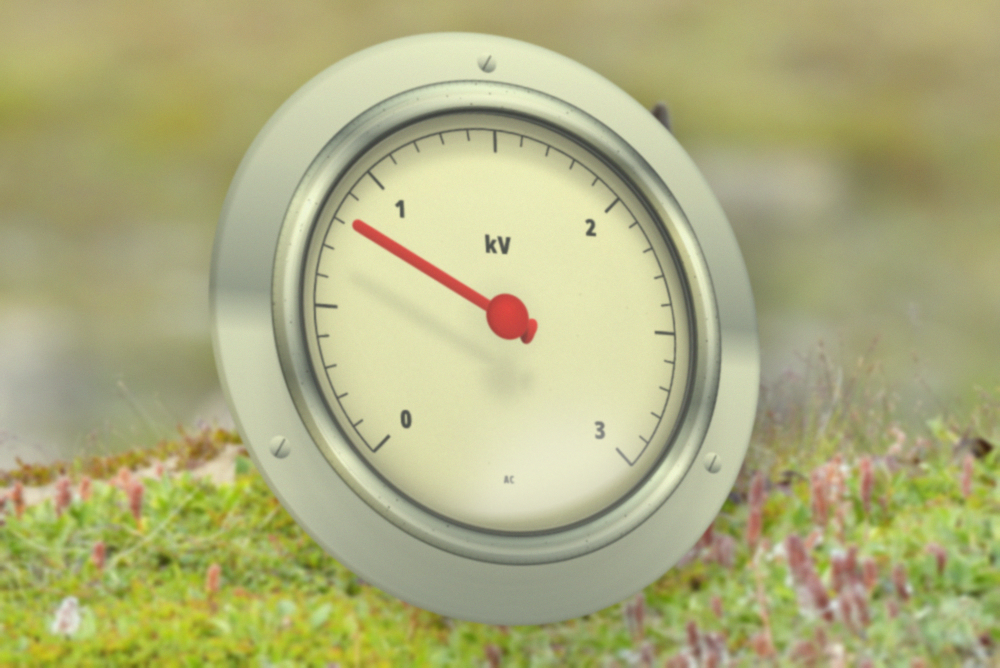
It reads kV 0.8
